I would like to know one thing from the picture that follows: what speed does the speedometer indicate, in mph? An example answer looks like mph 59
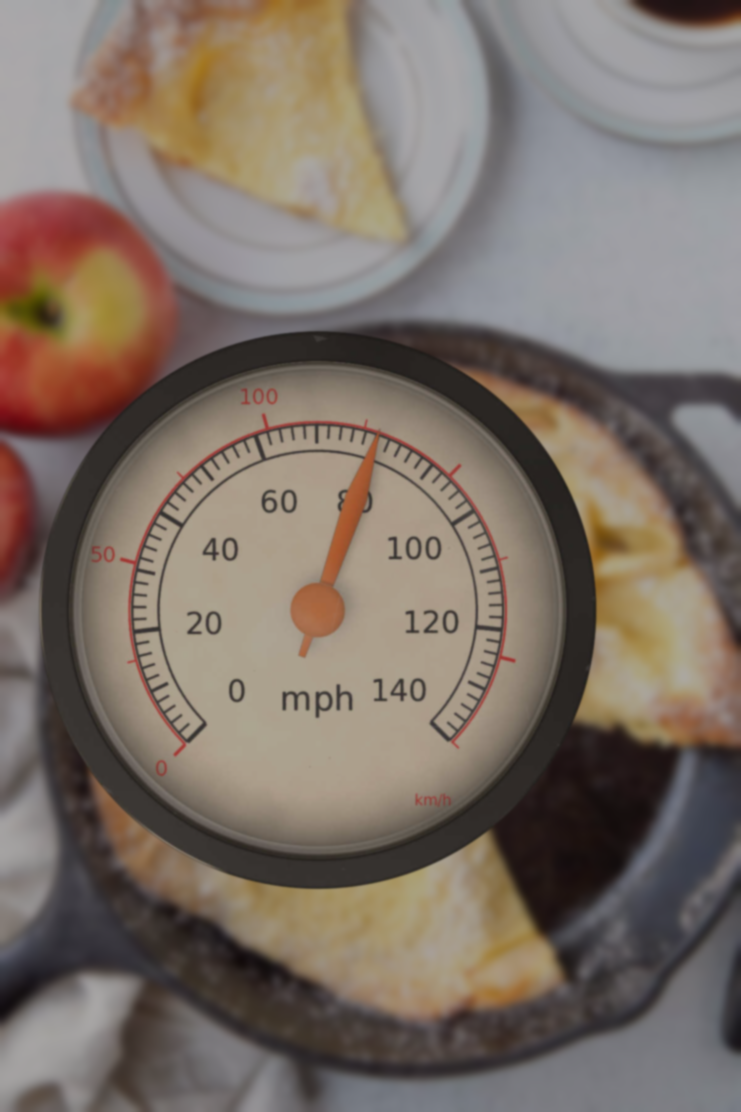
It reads mph 80
